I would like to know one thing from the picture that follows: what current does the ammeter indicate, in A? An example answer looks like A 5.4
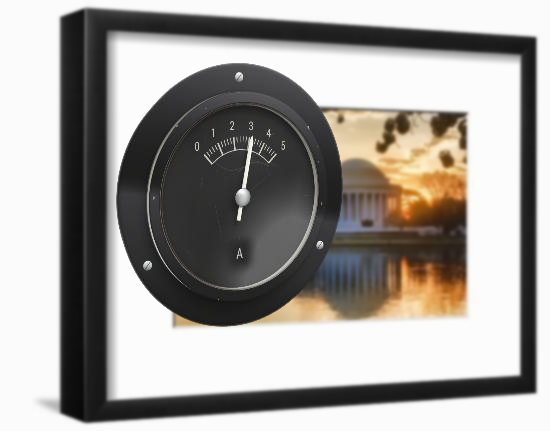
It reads A 3
